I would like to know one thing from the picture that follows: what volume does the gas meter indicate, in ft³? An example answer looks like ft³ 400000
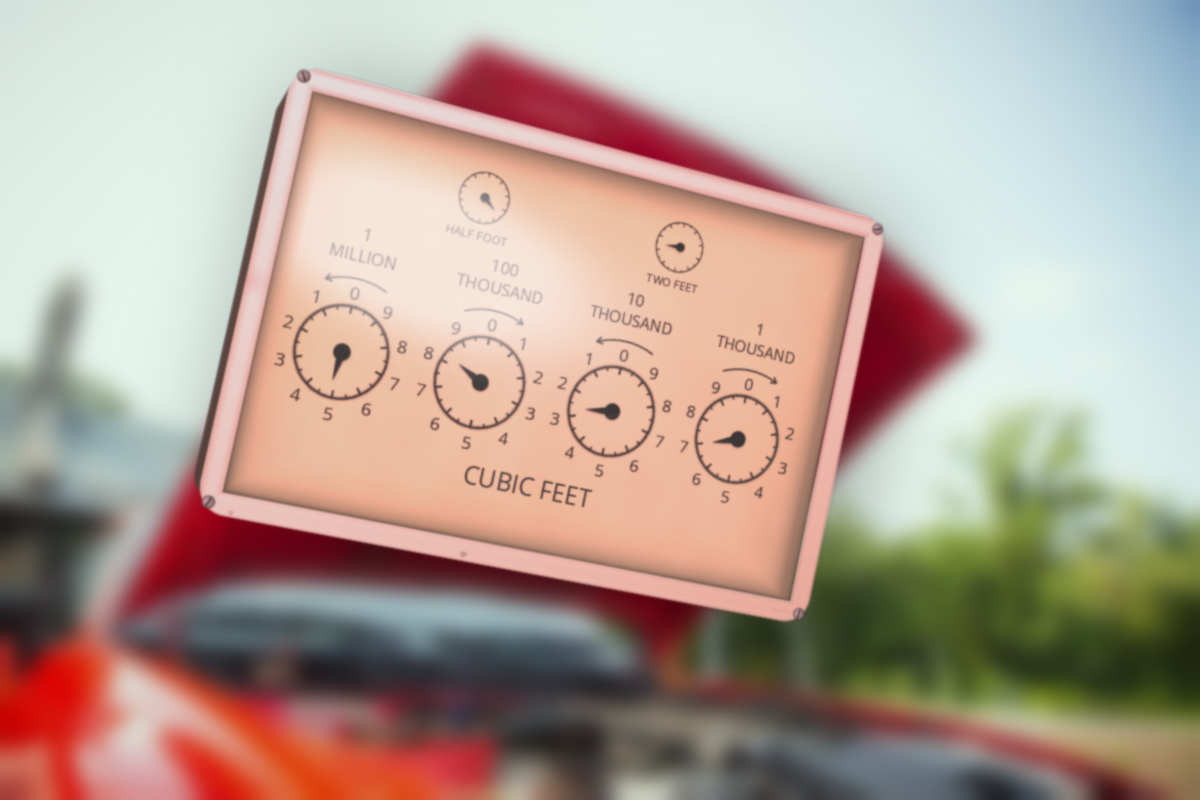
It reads ft³ 482700
